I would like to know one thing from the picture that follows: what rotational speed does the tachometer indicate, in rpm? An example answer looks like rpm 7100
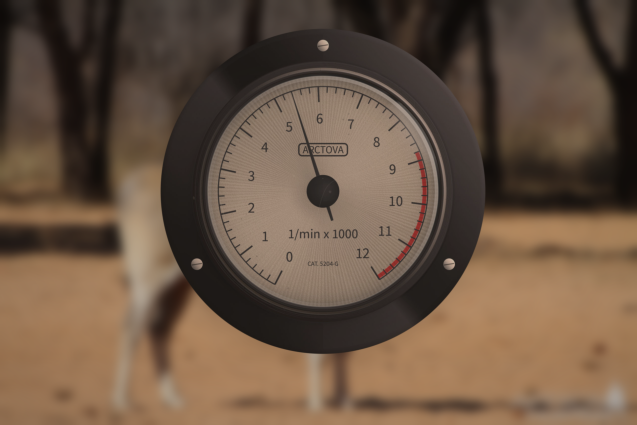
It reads rpm 5400
